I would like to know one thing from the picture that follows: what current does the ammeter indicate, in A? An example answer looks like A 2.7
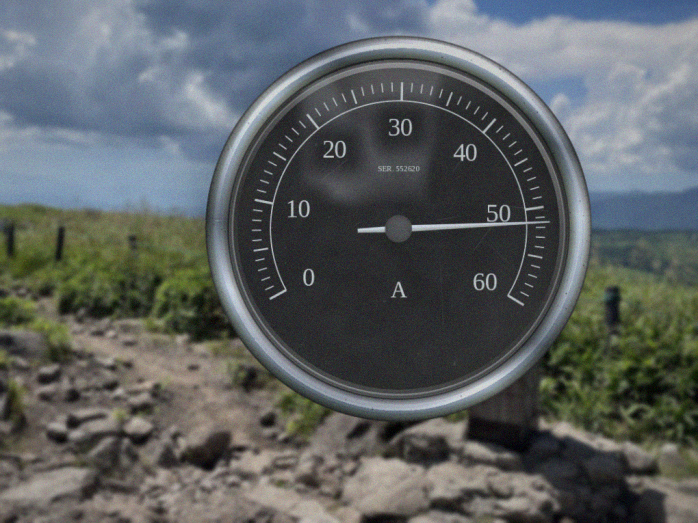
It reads A 51.5
